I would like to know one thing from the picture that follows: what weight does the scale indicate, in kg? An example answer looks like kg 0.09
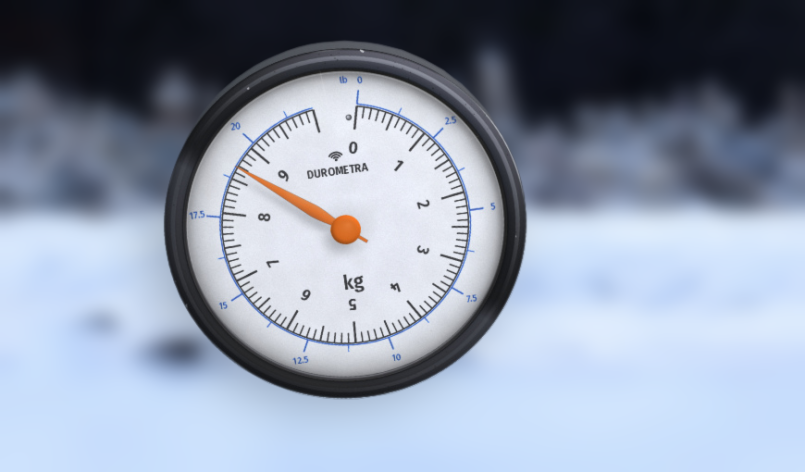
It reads kg 8.7
